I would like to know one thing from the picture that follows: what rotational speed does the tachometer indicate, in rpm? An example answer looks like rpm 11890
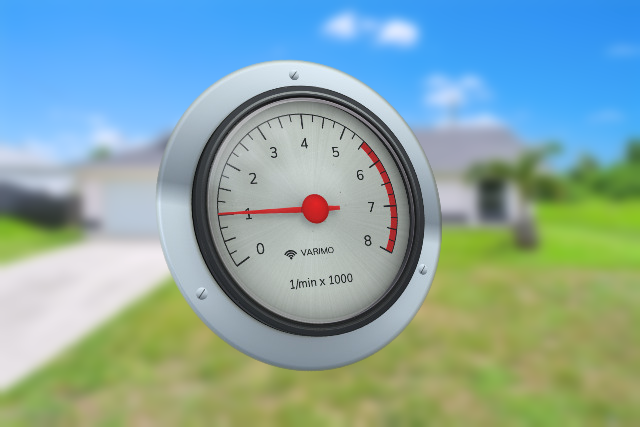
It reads rpm 1000
